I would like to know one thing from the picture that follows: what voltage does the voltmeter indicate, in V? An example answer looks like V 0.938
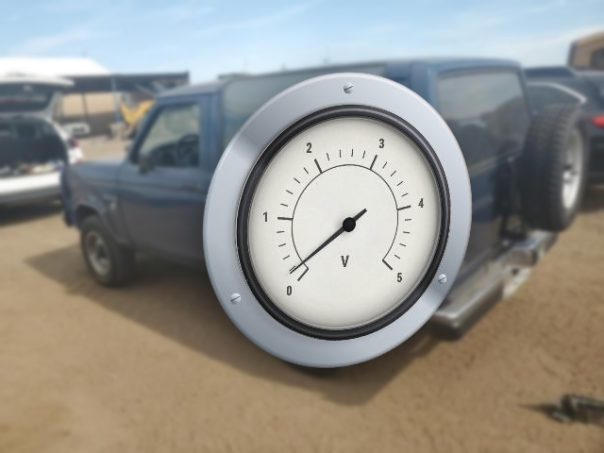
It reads V 0.2
